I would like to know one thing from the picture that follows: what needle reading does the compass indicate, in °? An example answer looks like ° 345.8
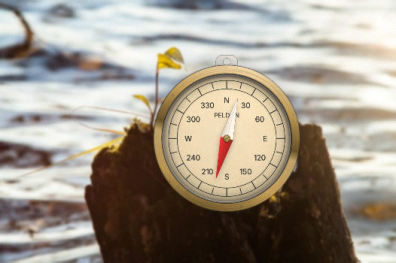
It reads ° 195
